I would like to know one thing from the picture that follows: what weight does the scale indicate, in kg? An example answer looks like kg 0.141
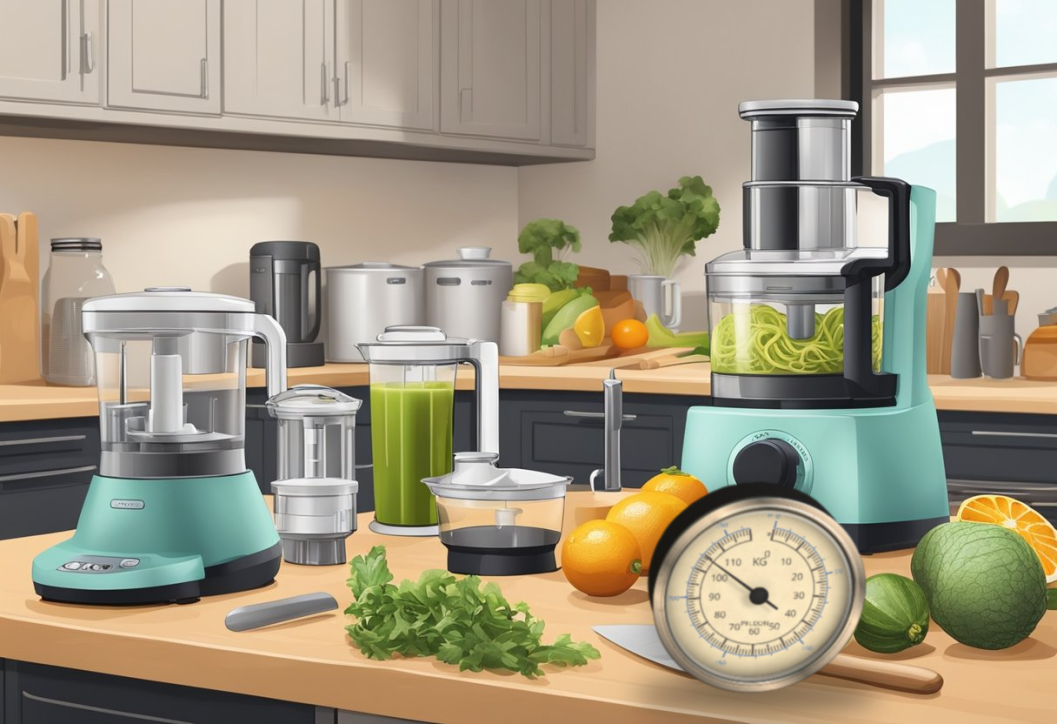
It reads kg 105
